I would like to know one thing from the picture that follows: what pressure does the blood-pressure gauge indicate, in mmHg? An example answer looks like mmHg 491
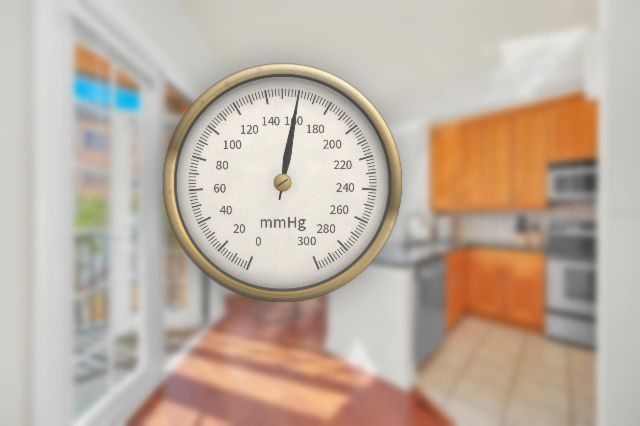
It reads mmHg 160
